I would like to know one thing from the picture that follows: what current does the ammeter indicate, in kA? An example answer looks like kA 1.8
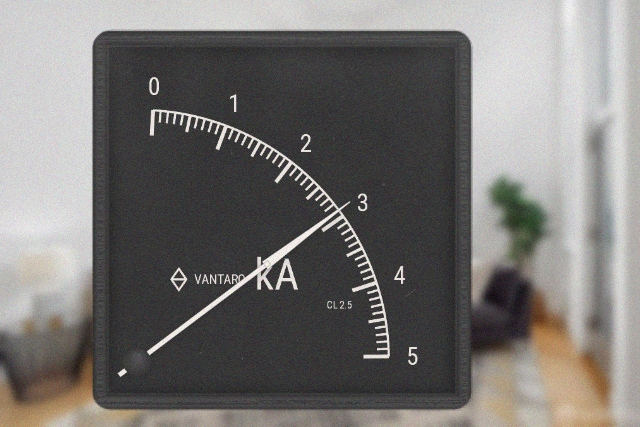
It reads kA 2.9
